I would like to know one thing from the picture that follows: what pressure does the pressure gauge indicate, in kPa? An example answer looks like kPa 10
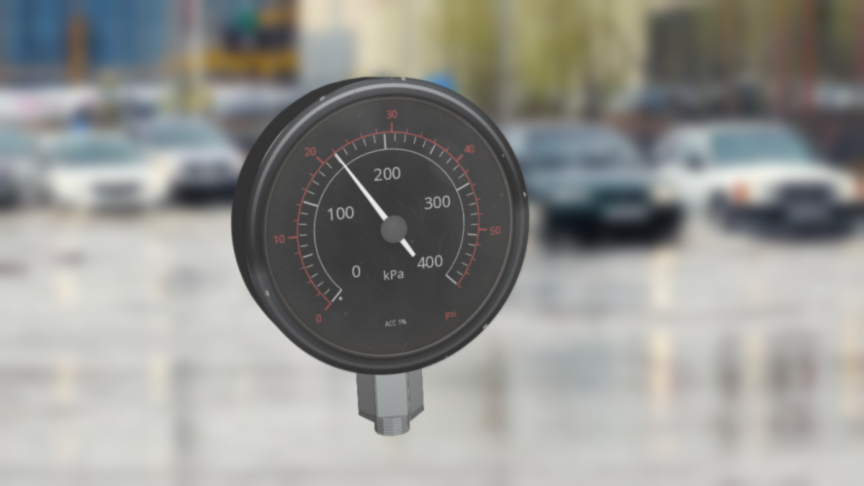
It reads kPa 150
